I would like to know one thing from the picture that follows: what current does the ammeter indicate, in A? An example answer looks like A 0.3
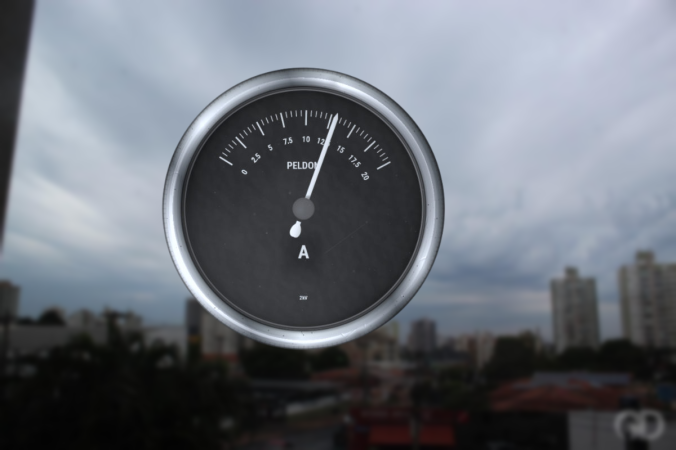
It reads A 13
